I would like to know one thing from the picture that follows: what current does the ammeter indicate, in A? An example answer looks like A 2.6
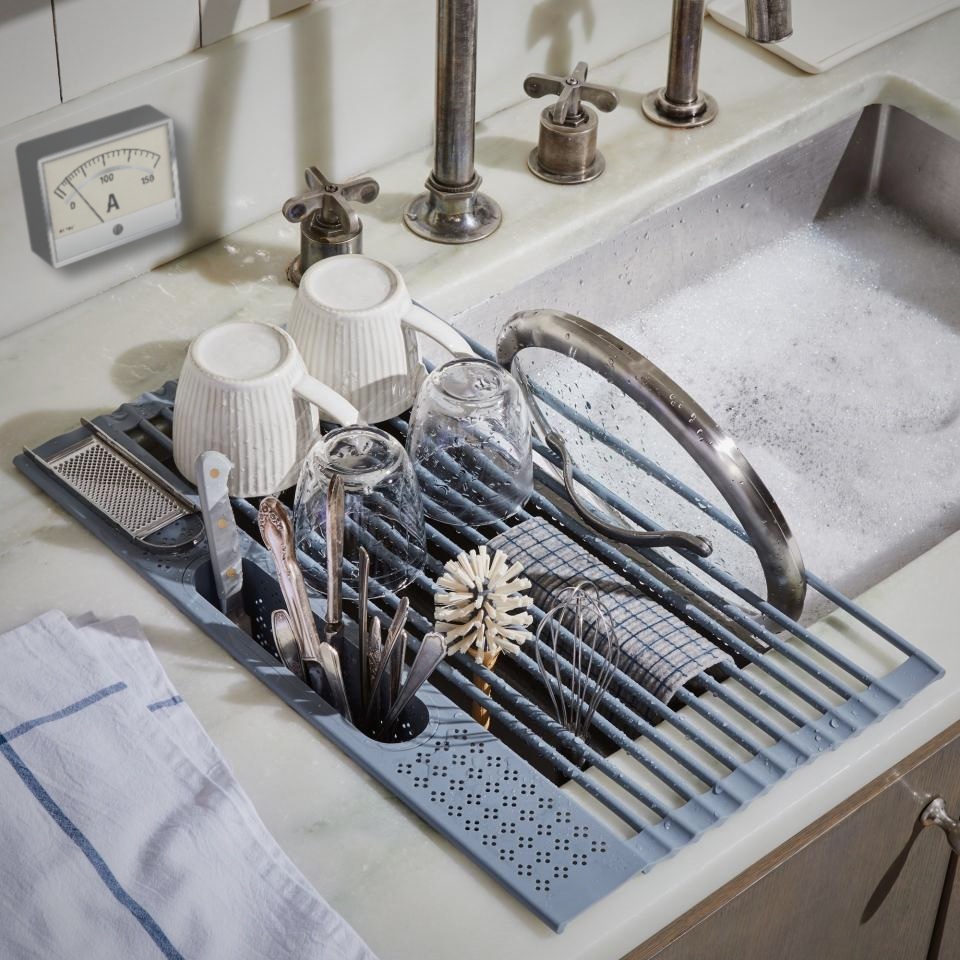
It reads A 50
